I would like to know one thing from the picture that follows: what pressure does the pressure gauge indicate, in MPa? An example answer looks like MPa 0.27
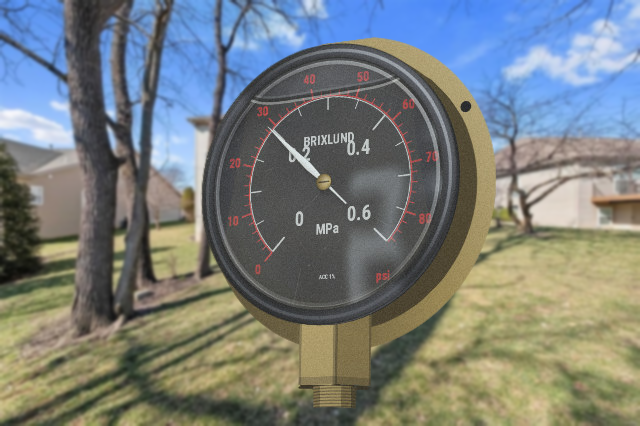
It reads MPa 0.2
